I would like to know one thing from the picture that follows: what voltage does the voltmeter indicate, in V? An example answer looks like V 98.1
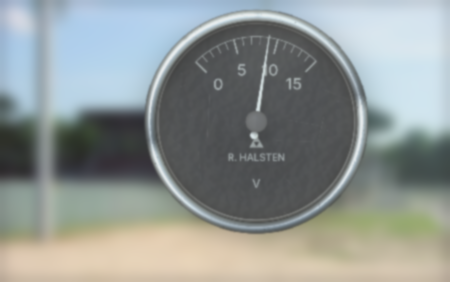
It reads V 9
